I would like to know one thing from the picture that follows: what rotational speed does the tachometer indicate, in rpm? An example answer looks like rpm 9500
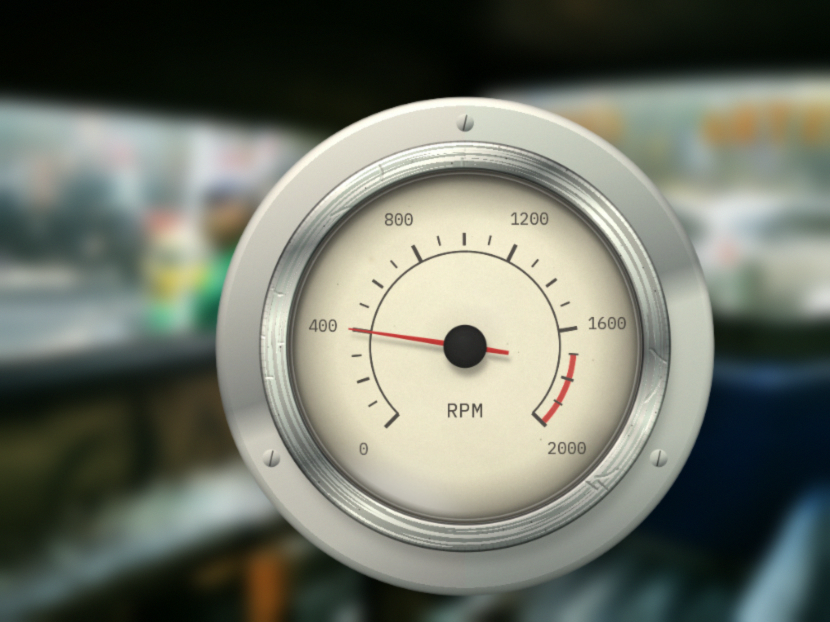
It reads rpm 400
